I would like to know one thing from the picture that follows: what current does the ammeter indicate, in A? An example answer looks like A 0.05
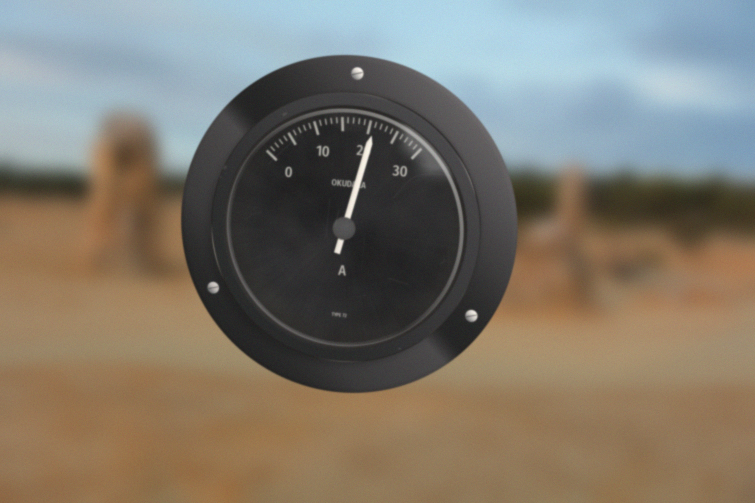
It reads A 21
